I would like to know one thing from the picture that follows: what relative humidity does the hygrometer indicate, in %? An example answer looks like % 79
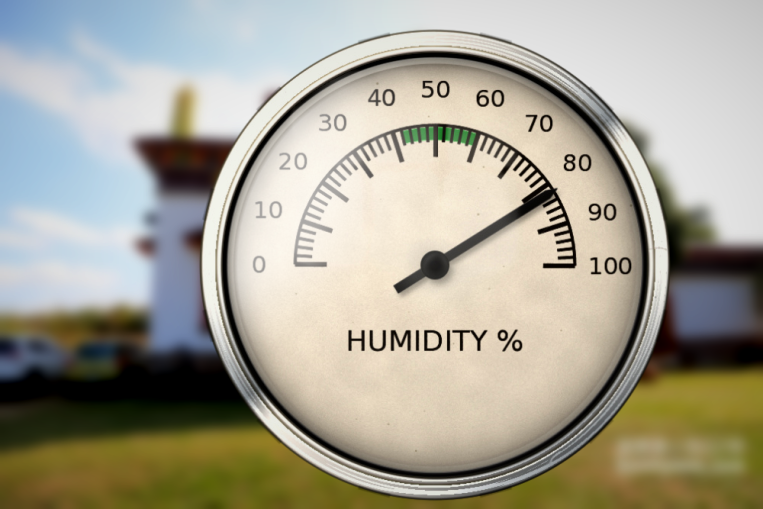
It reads % 82
